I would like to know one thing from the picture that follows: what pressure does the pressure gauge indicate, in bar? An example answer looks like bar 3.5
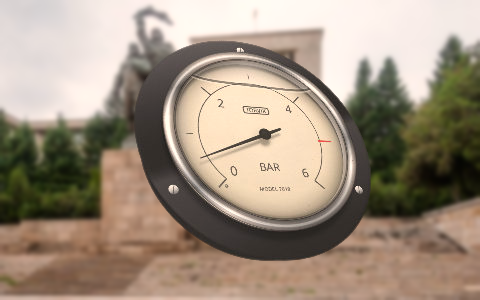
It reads bar 0.5
